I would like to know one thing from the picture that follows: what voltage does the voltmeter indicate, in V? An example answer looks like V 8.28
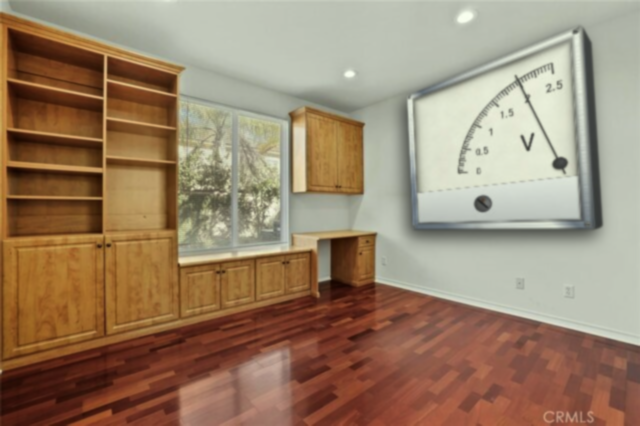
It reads V 2
